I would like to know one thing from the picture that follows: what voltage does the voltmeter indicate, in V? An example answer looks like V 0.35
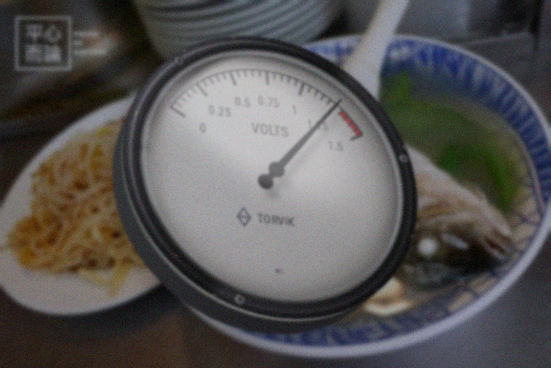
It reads V 1.25
